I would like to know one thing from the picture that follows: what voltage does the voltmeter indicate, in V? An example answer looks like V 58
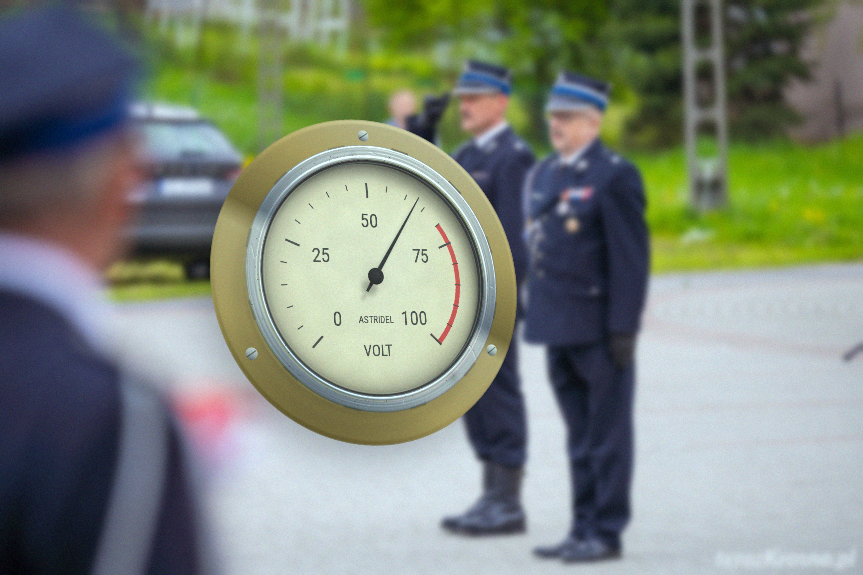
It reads V 62.5
